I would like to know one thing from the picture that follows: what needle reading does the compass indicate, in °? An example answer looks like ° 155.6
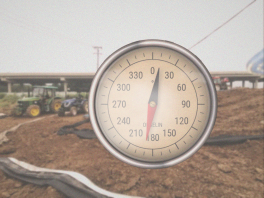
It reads ° 190
